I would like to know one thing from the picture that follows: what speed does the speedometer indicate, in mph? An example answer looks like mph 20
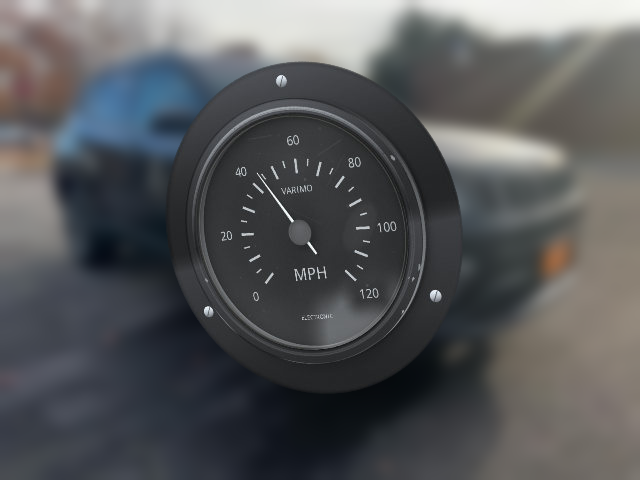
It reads mph 45
